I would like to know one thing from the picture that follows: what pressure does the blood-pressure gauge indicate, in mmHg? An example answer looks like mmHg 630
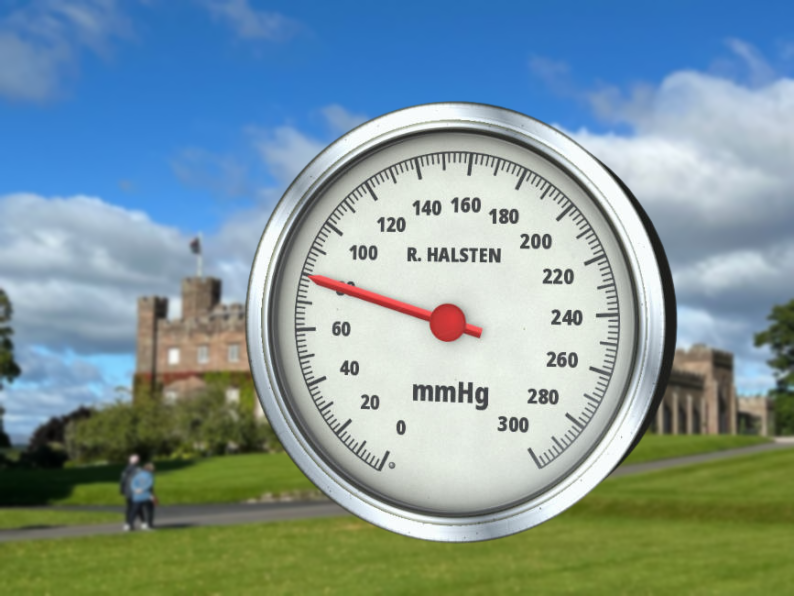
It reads mmHg 80
